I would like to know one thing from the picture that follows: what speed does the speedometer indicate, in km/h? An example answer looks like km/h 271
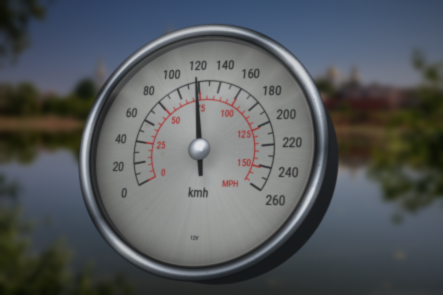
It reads km/h 120
